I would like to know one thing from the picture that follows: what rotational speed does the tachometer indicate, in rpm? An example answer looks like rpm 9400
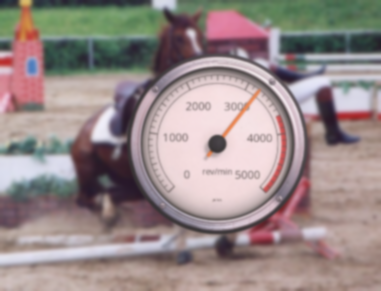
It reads rpm 3200
